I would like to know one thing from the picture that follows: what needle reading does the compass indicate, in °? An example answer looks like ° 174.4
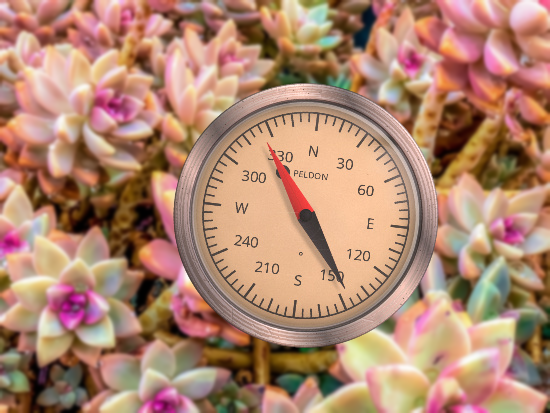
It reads ° 325
